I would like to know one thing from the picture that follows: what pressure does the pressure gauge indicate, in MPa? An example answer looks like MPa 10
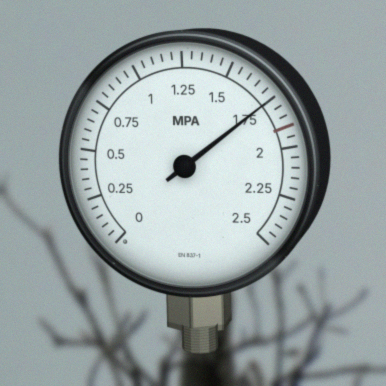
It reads MPa 1.75
